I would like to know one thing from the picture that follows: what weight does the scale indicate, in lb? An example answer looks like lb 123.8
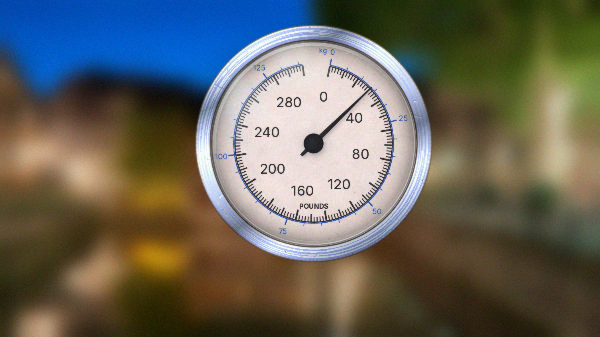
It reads lb 30
